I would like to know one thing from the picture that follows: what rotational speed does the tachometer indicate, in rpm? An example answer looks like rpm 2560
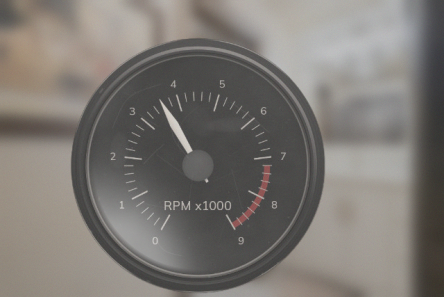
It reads rpm 3600
